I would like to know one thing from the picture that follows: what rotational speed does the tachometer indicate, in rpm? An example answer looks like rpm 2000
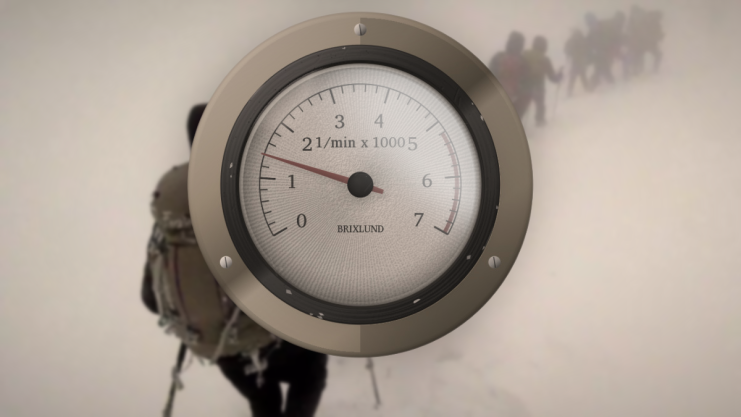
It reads rpm 1400
